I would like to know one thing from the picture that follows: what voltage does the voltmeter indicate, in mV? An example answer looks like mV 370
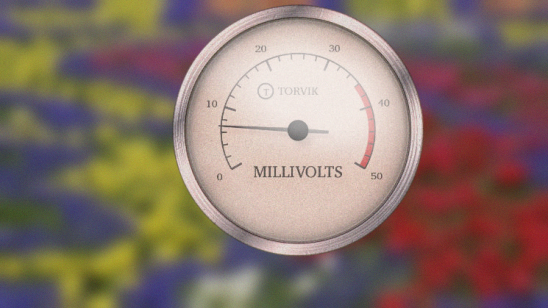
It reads mV 7
